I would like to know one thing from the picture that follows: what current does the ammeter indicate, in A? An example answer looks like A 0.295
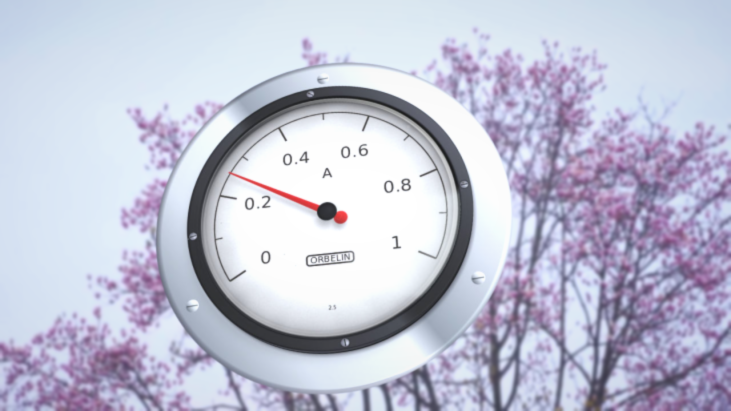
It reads A 0.25
